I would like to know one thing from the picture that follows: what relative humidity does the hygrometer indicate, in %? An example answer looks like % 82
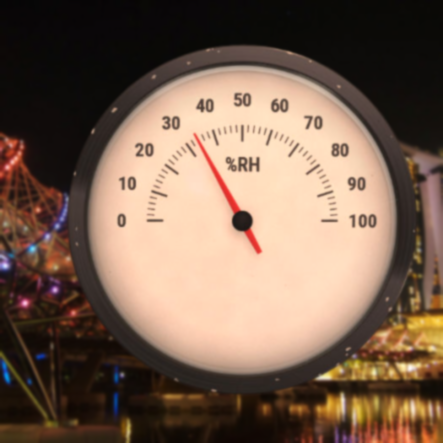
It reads % 34
